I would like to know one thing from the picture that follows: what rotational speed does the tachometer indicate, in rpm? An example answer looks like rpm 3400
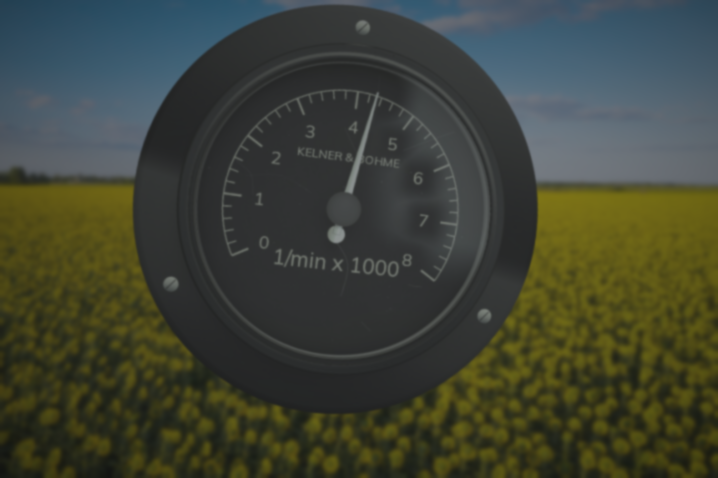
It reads rpm 4300
